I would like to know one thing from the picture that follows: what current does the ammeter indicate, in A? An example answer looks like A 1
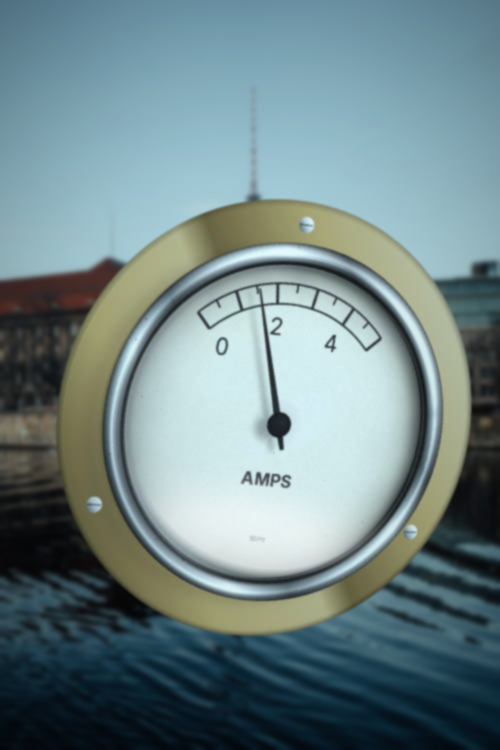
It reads A 1.5
